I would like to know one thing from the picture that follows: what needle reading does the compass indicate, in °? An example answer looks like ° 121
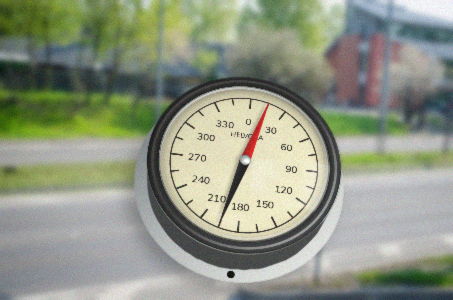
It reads ° 15
